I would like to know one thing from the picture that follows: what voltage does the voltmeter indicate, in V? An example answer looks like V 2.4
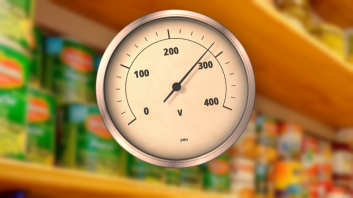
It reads V 280
